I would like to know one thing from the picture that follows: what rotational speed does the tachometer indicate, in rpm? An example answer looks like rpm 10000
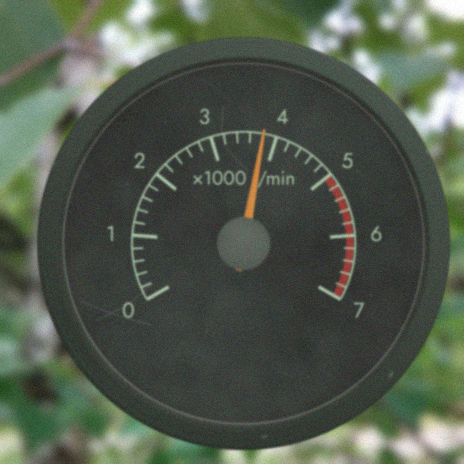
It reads rpm 3800
